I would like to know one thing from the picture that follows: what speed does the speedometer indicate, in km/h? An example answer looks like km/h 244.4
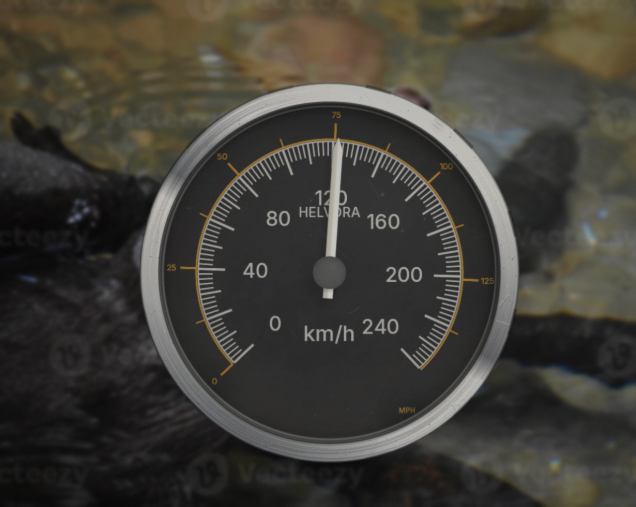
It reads km/h 122
